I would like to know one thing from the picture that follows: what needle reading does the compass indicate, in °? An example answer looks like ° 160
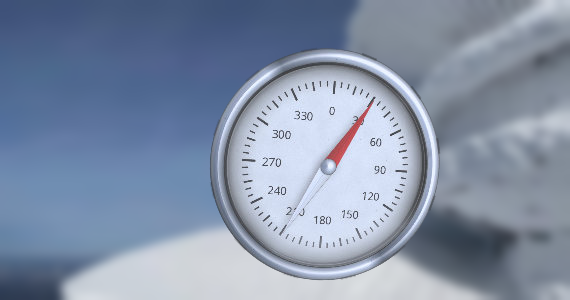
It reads ° 30
